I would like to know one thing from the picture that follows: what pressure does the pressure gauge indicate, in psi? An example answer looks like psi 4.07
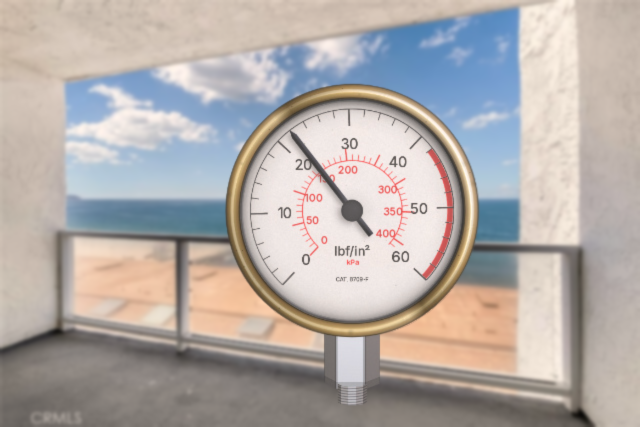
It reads psi 22
